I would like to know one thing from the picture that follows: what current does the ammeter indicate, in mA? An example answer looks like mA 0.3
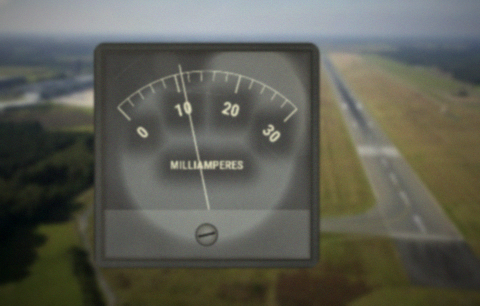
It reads mA 11
